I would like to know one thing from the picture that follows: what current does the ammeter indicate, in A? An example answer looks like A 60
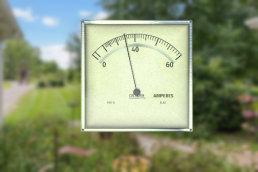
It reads A 35
